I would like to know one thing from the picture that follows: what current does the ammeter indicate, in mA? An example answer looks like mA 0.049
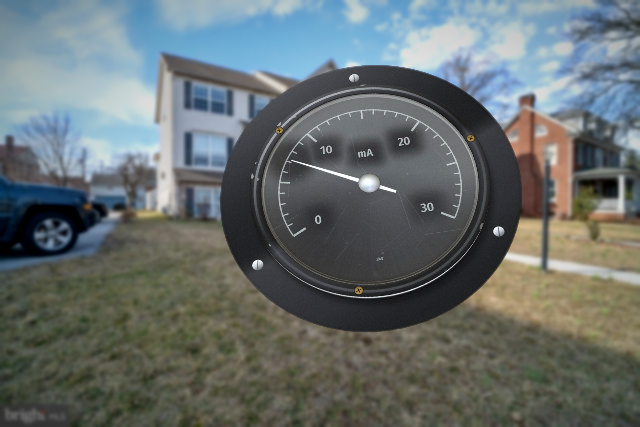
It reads mA 7
